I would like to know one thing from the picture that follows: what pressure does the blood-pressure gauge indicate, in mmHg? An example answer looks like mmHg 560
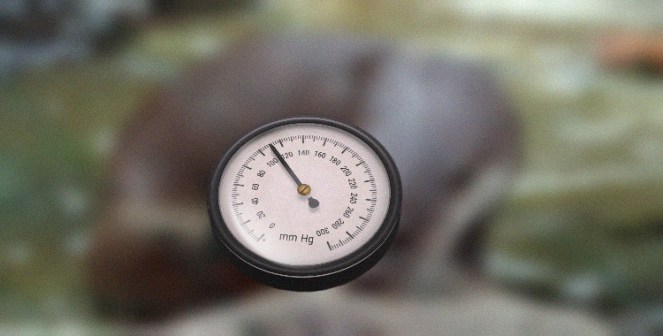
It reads mmHg 110
